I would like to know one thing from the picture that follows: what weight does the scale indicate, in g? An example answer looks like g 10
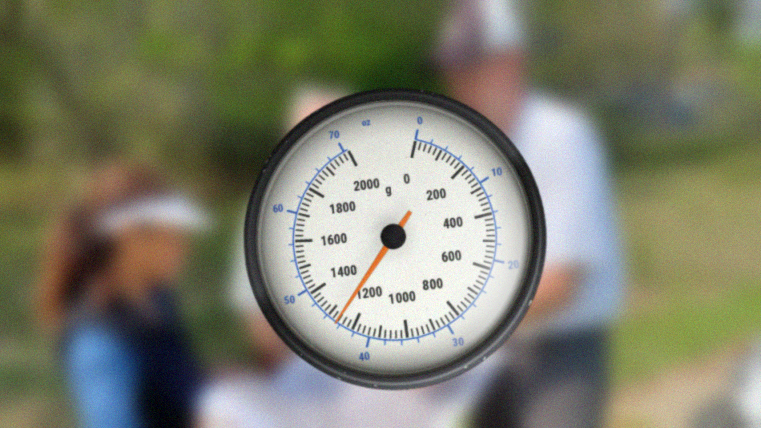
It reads g 1260
